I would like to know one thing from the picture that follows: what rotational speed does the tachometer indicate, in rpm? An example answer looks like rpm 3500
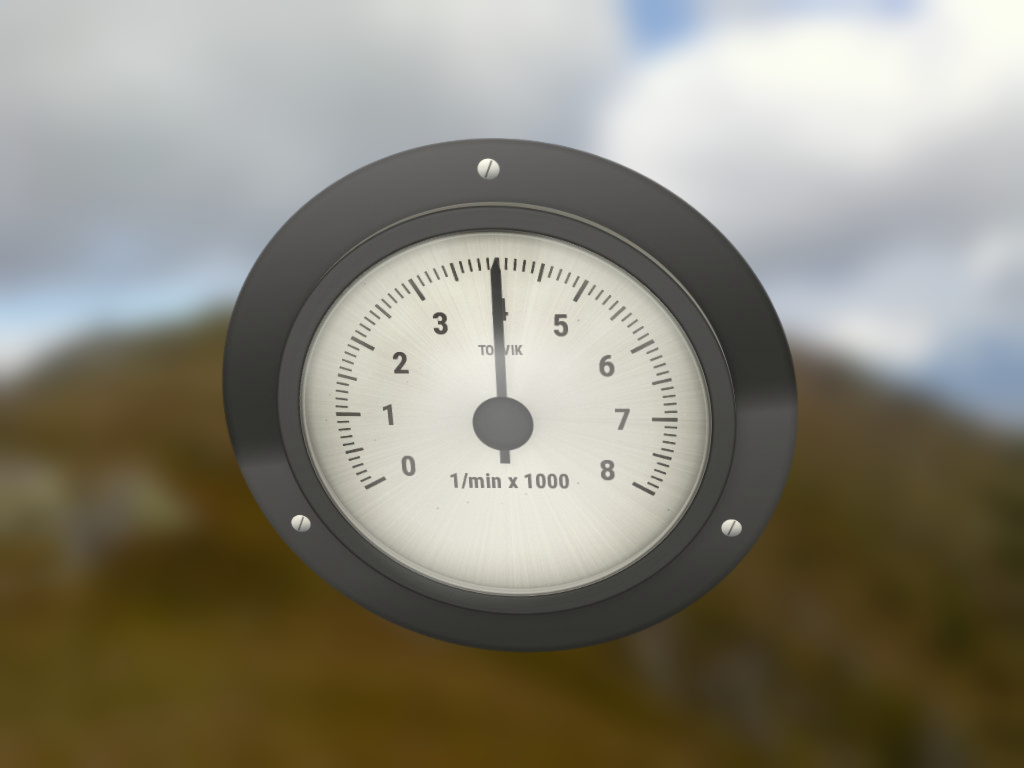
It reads rpm 4000
